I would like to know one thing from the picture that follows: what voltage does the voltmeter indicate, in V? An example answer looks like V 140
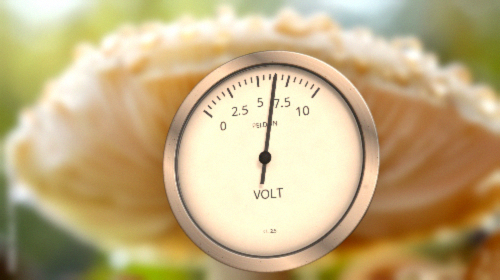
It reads V 6.5
